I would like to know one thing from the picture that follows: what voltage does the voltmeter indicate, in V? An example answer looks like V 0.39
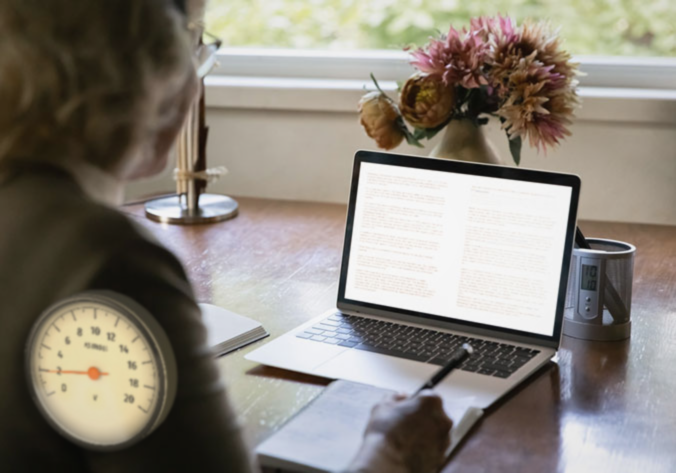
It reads V 2
